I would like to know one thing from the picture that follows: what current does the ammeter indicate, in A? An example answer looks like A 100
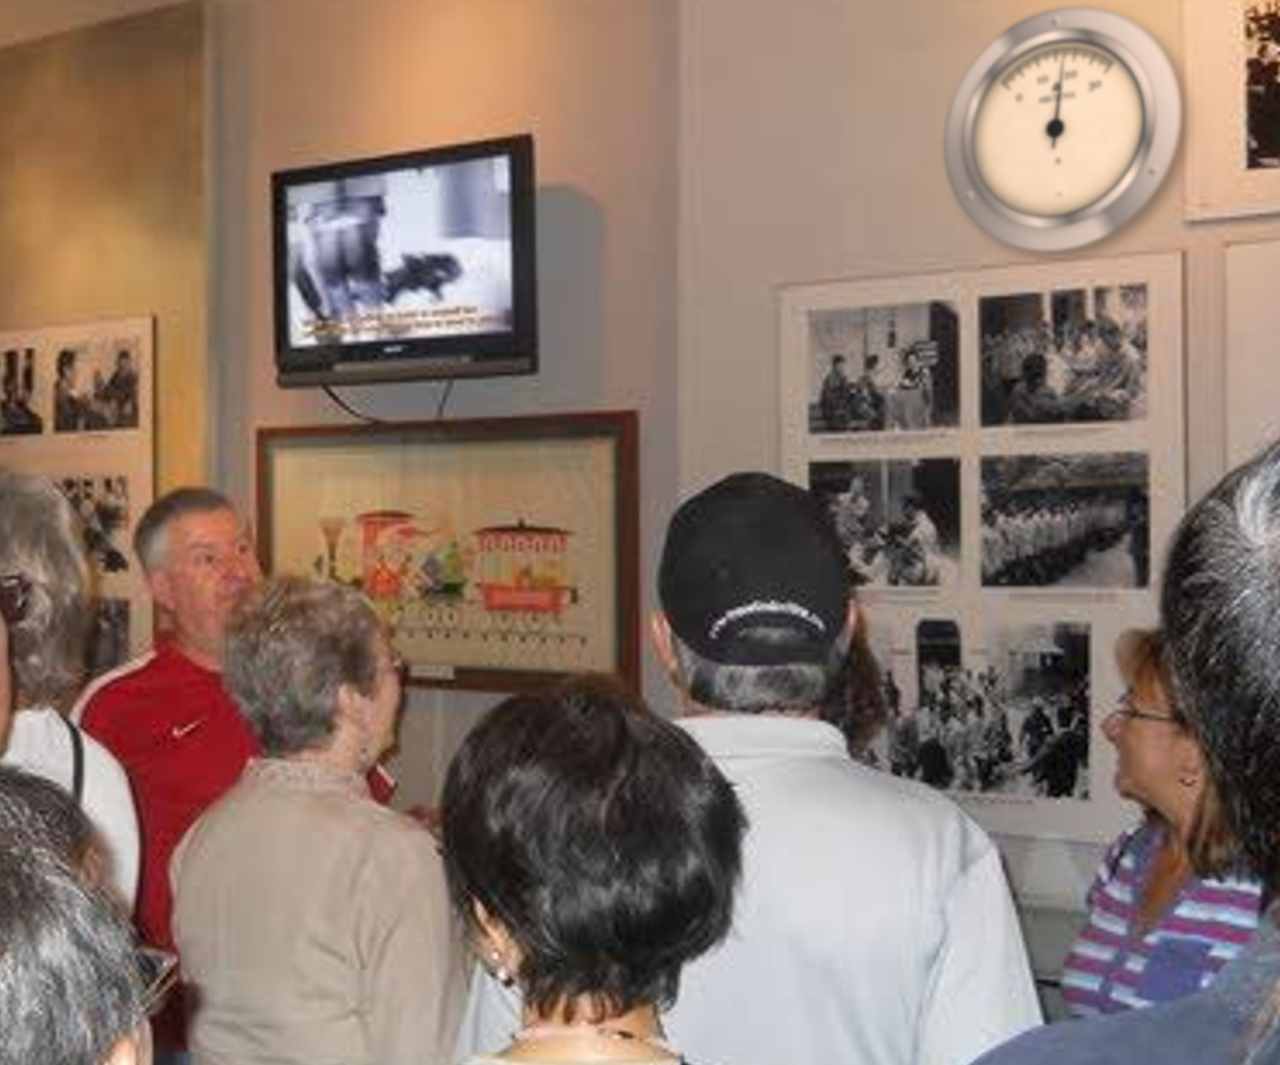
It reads A 17.5
